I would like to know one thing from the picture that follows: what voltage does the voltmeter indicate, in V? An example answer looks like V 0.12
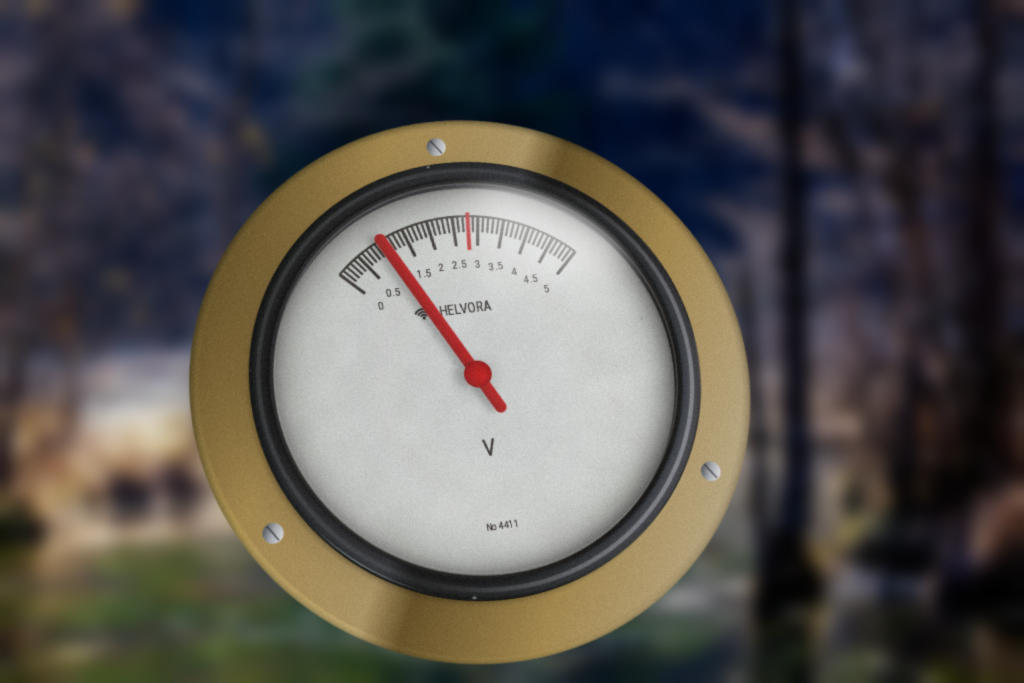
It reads V 1
